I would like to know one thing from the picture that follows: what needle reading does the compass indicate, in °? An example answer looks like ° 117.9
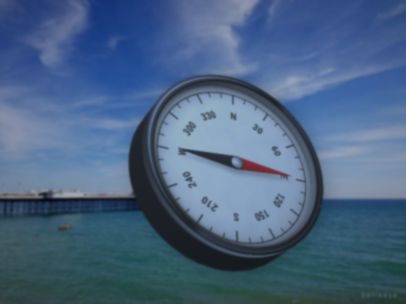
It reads ° 90
